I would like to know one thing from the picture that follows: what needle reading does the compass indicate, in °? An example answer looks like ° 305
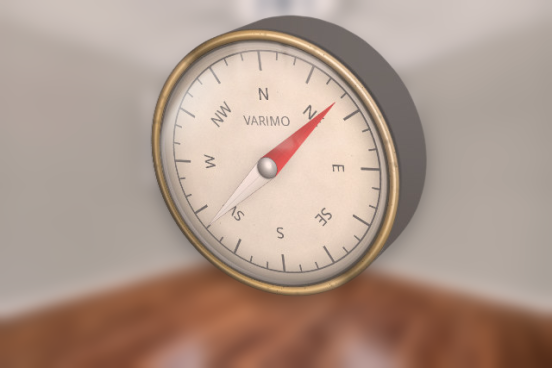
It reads ° 50
